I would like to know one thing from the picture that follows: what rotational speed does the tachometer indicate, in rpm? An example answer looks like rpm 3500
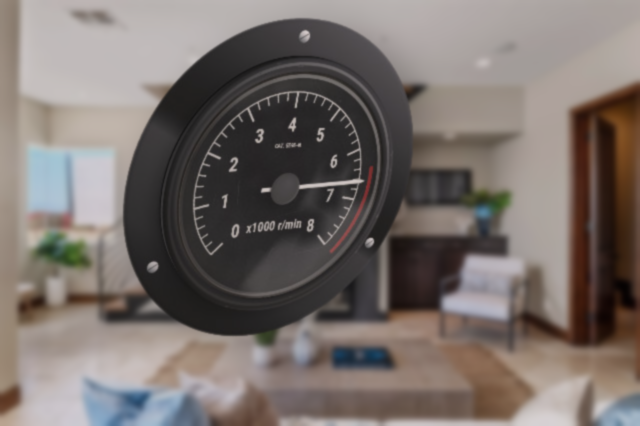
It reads rpm 6600
